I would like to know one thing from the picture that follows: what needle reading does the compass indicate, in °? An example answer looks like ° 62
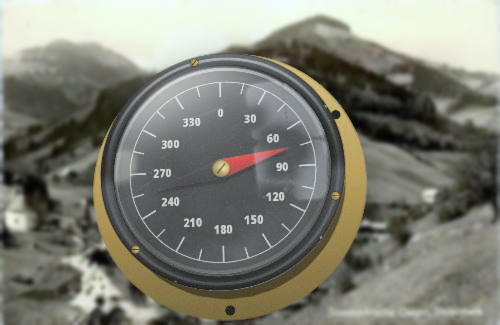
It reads ° 75
